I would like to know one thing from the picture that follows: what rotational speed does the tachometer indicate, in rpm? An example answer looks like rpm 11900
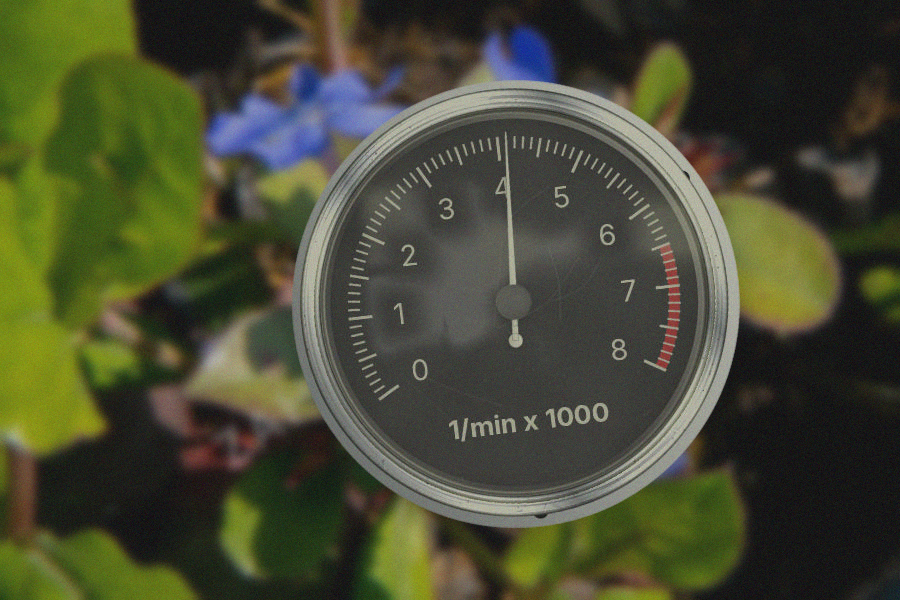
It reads rpm 4100
